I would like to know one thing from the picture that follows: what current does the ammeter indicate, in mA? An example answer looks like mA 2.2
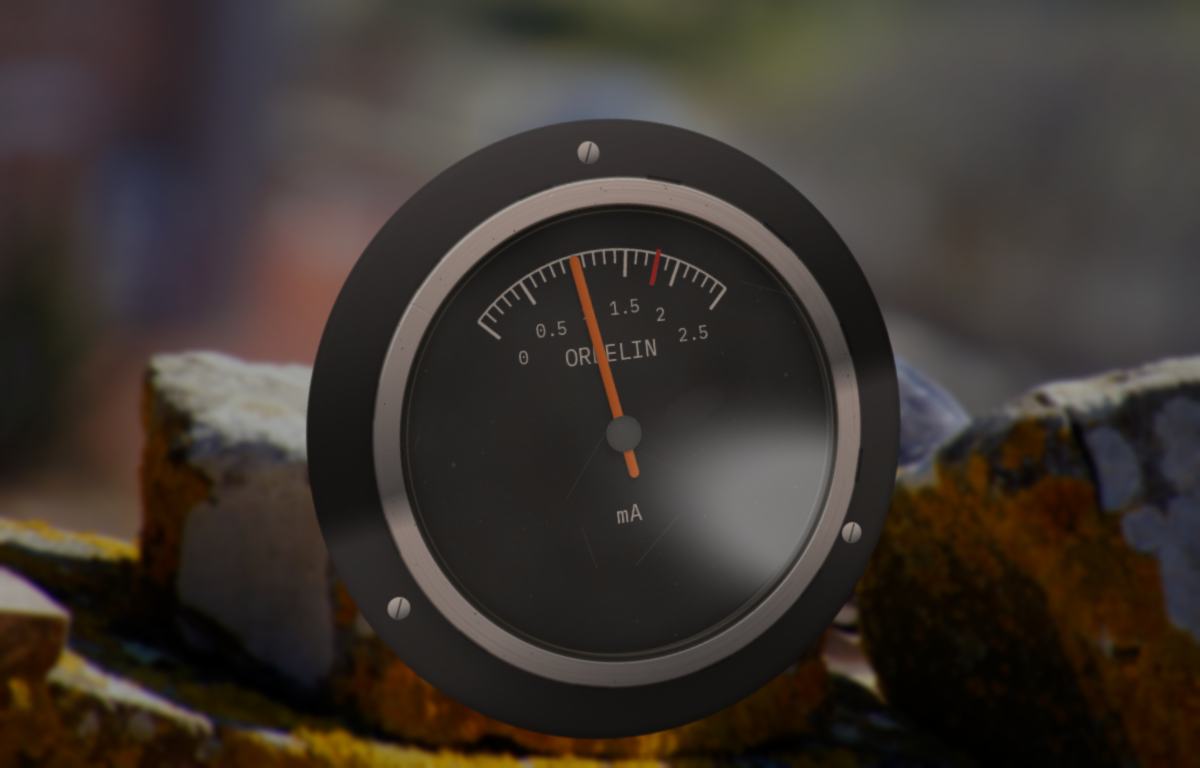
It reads mA 1
